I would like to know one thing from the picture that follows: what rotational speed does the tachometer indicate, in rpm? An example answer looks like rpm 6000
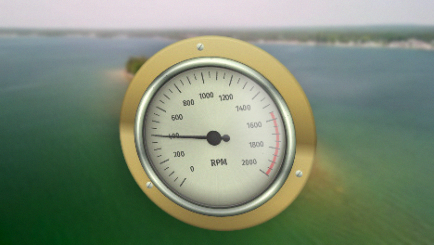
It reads rpm 400
